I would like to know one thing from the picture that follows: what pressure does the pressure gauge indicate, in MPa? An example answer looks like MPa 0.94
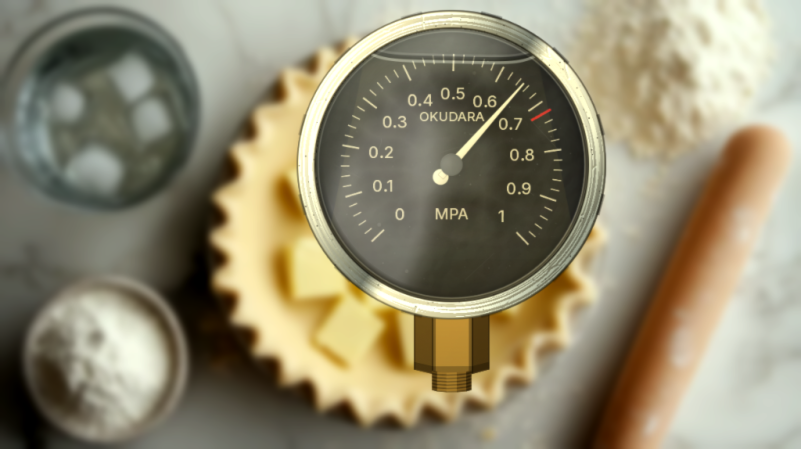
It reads MPa 0.65
